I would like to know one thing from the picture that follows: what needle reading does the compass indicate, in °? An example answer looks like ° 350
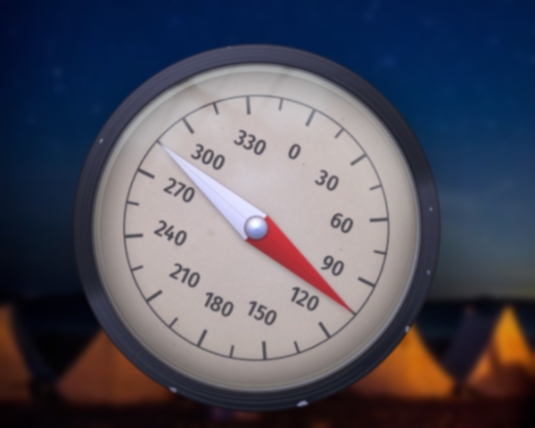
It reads ° 105
